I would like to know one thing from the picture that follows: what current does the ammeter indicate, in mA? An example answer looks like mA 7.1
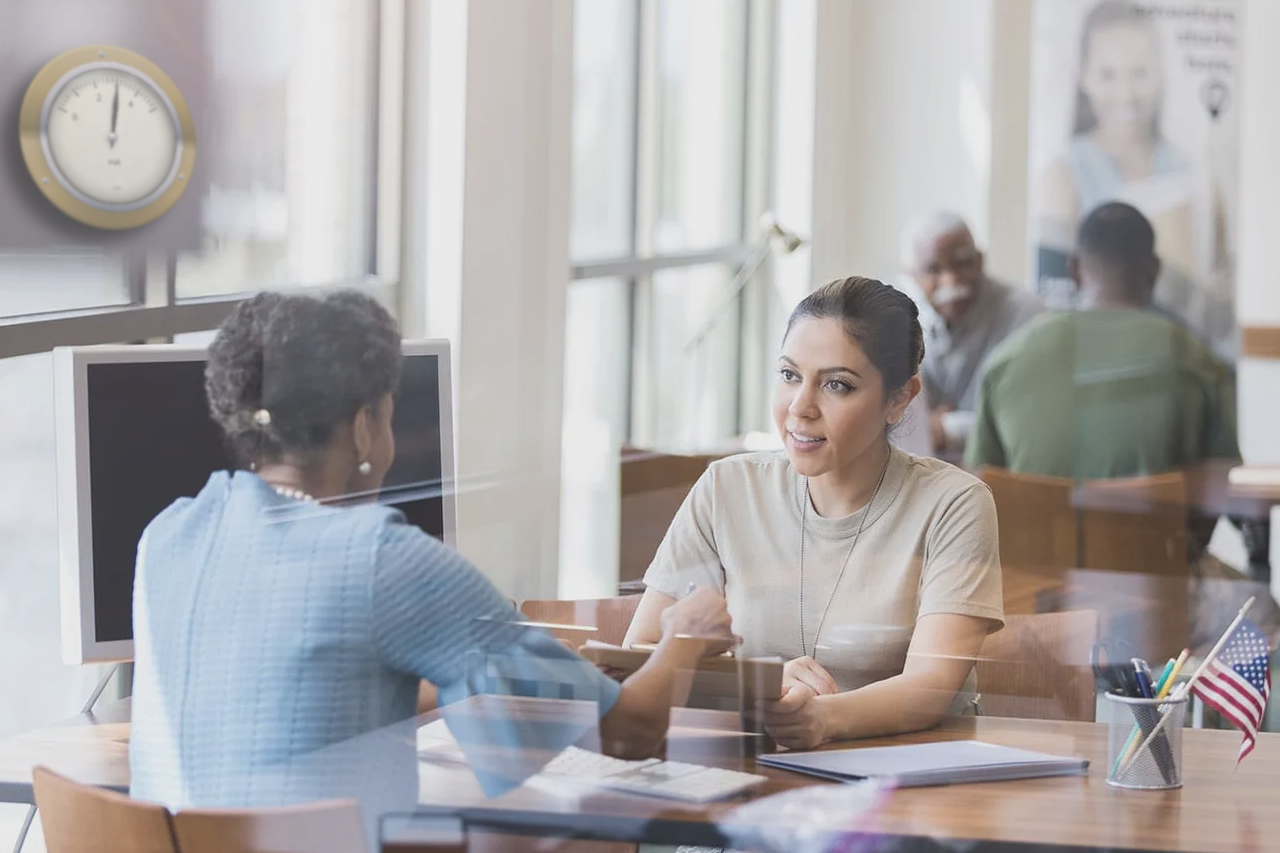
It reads mA 3
